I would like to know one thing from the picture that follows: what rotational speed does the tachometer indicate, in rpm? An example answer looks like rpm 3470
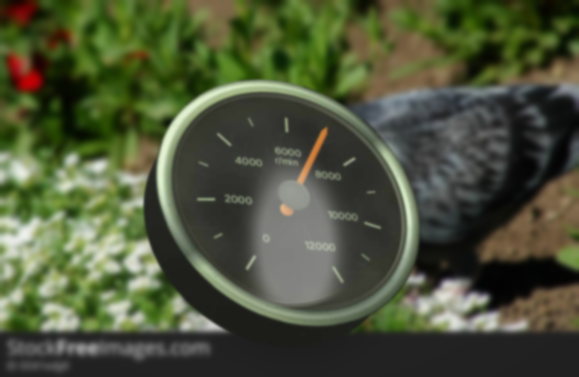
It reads rpm 7000
